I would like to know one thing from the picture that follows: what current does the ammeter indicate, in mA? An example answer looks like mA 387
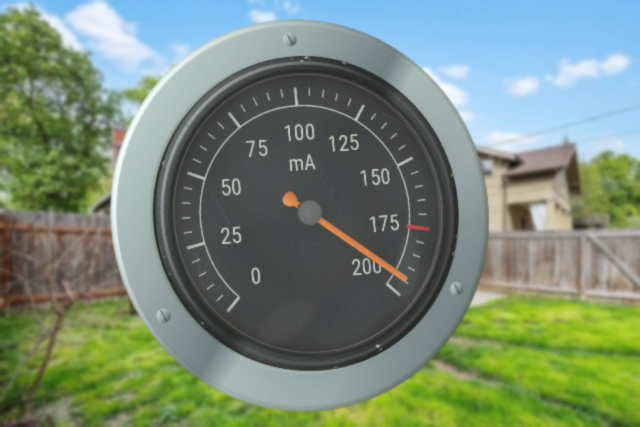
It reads mA 195
